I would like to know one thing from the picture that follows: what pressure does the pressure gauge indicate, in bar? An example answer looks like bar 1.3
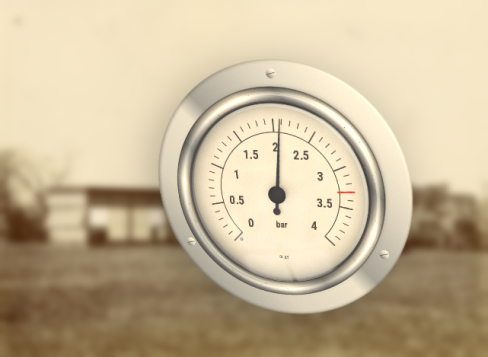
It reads bar 2.1
